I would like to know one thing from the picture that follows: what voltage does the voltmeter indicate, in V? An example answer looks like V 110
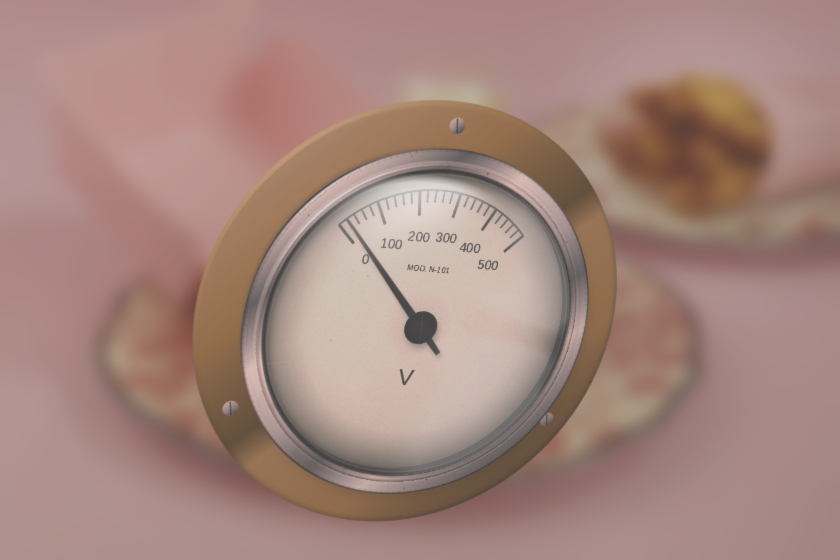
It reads V 20
